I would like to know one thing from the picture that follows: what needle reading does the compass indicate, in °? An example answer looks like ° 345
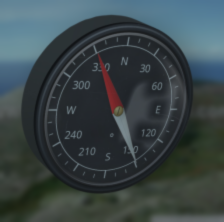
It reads ° 330
